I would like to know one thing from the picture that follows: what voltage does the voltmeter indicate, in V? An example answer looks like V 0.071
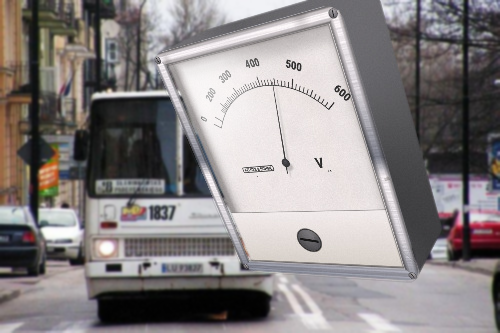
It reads V 450
